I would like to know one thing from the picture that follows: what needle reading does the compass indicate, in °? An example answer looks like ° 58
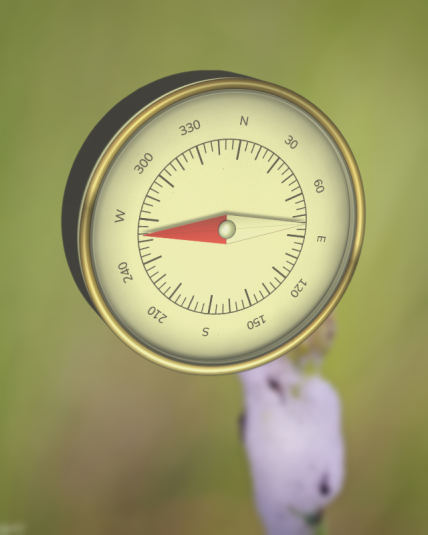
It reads ° 260
